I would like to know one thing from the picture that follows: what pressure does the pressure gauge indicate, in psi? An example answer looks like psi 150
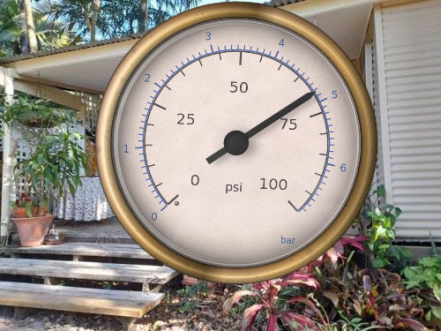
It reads psi 70
